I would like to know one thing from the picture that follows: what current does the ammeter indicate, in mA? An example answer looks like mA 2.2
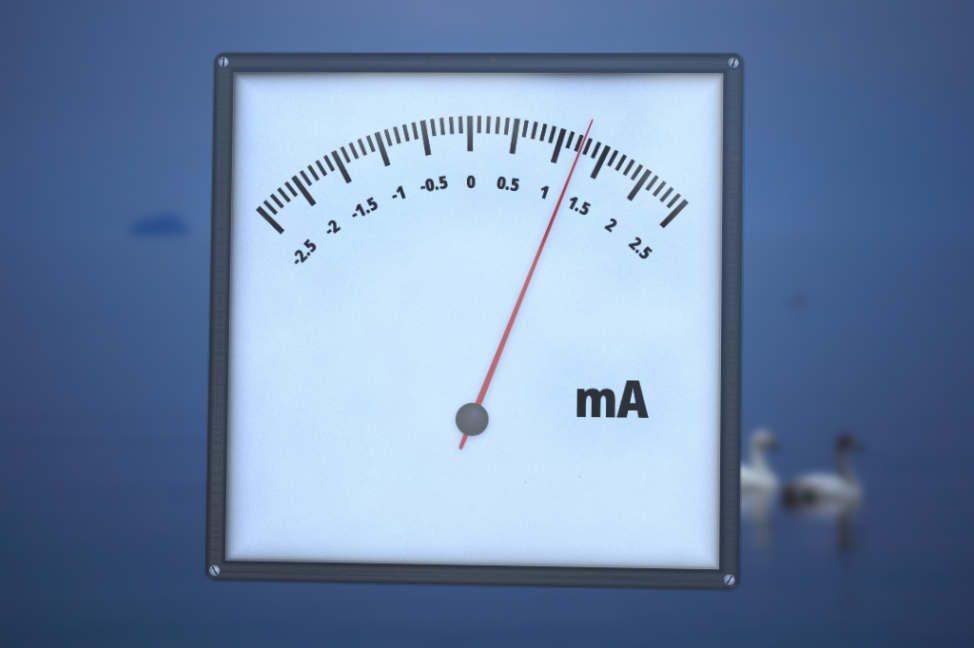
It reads mA 1.25
